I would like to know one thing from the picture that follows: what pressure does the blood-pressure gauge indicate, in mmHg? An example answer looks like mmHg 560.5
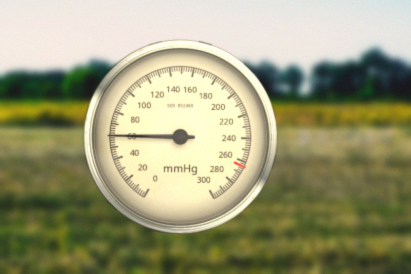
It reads mmHg 60
